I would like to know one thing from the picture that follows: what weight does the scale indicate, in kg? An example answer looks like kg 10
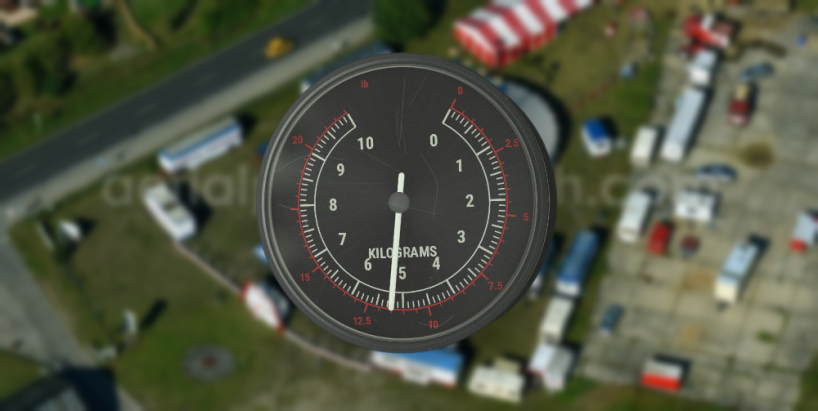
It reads kg 5.2
